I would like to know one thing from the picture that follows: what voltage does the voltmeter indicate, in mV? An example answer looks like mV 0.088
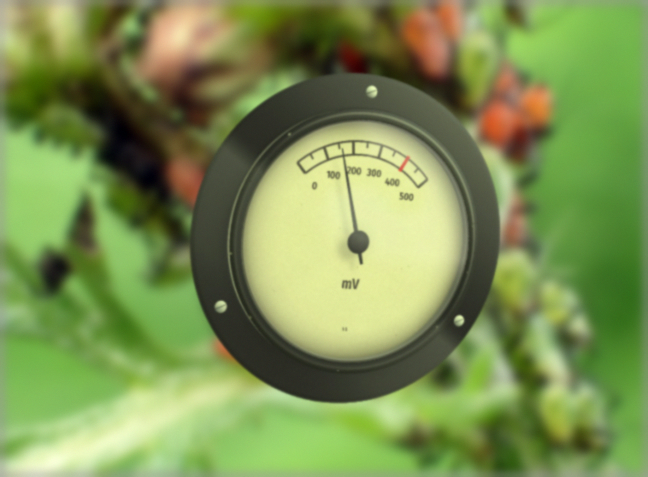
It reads mV 150
